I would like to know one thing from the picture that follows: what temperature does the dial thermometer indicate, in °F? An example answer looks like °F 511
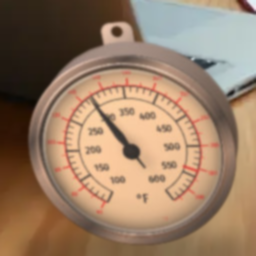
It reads °F 300
